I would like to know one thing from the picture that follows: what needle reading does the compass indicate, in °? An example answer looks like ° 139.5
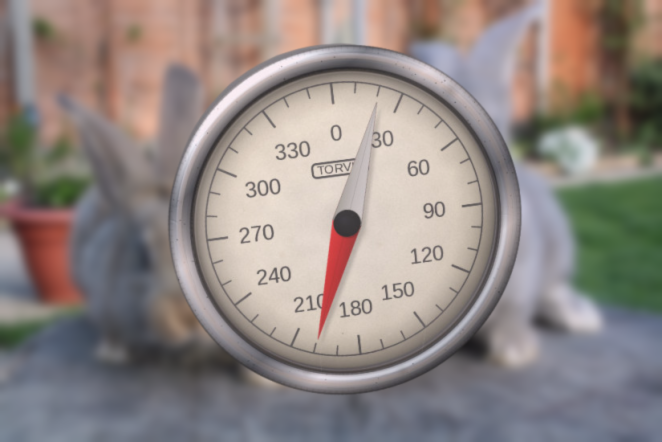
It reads ° 200
